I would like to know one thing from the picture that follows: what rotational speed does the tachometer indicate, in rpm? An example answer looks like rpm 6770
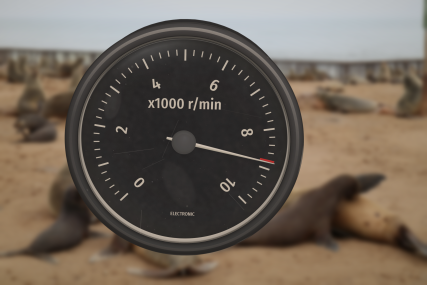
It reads rpm 8800
